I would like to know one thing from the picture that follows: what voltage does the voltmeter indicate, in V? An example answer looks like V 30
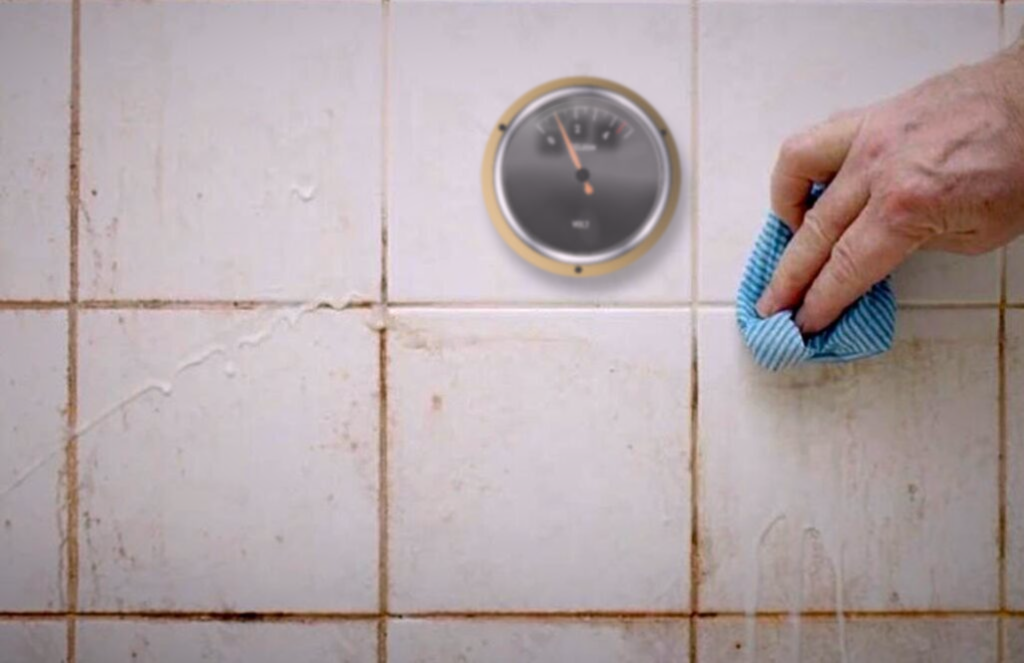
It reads V 1
